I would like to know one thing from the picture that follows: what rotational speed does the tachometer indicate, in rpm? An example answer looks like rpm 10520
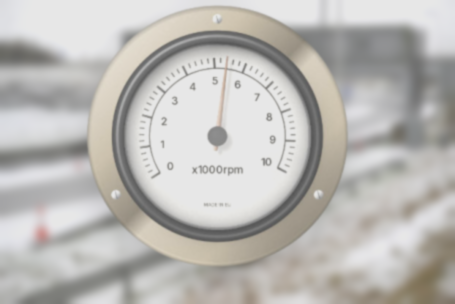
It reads rpm 5400
